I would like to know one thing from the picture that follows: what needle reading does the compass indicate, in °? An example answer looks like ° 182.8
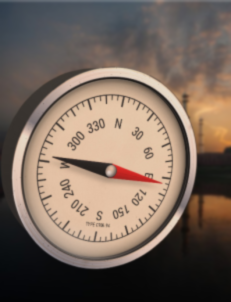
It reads ° 95
